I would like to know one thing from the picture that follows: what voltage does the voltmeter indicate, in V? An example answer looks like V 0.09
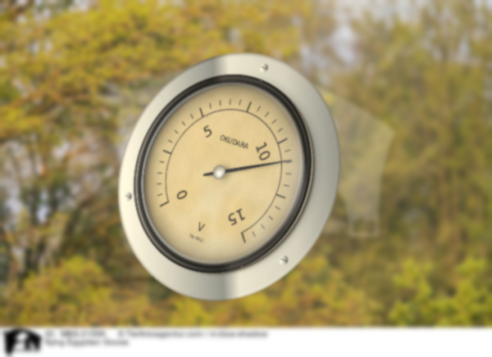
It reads V 11
